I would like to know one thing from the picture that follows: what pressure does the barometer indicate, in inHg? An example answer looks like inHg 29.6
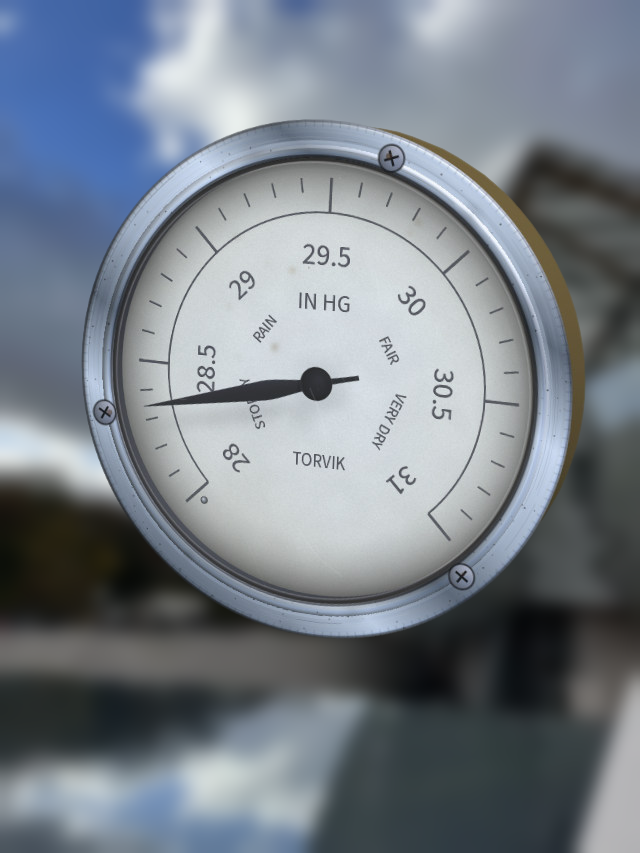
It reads inHg 28.35
